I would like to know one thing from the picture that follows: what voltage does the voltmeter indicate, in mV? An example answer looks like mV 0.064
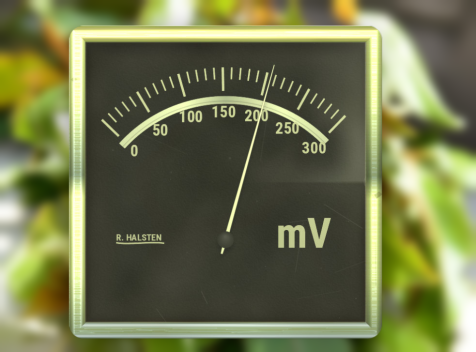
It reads mV 205
